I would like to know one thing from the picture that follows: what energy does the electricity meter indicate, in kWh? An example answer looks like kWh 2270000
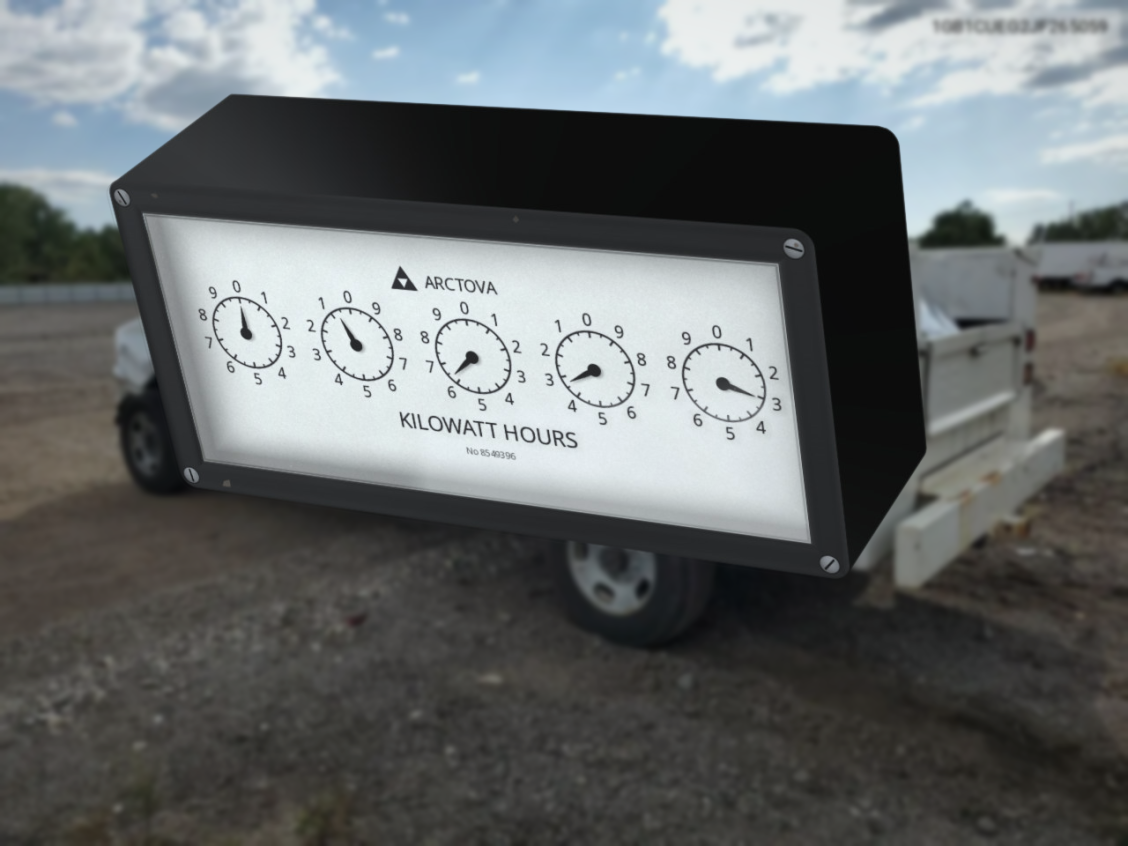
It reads kWh 633
